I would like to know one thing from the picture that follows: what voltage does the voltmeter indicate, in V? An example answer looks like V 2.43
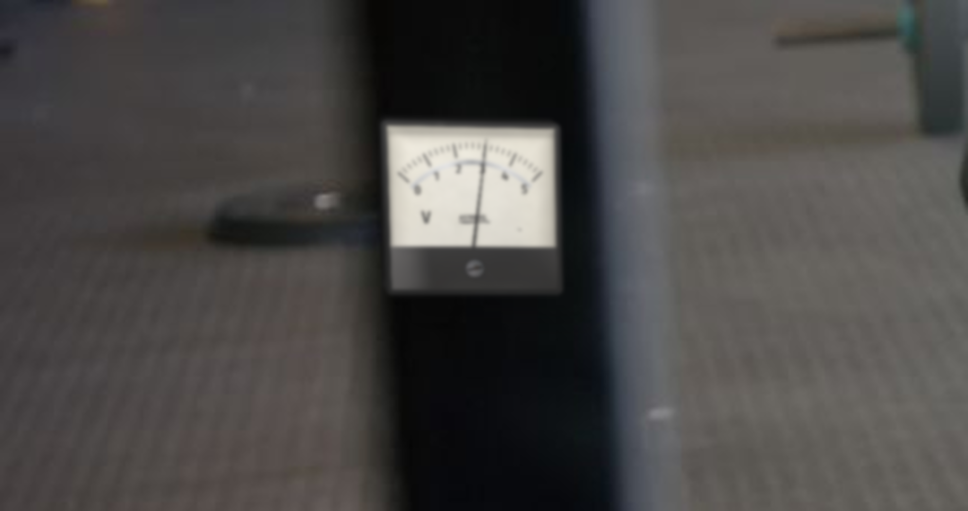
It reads V 3
